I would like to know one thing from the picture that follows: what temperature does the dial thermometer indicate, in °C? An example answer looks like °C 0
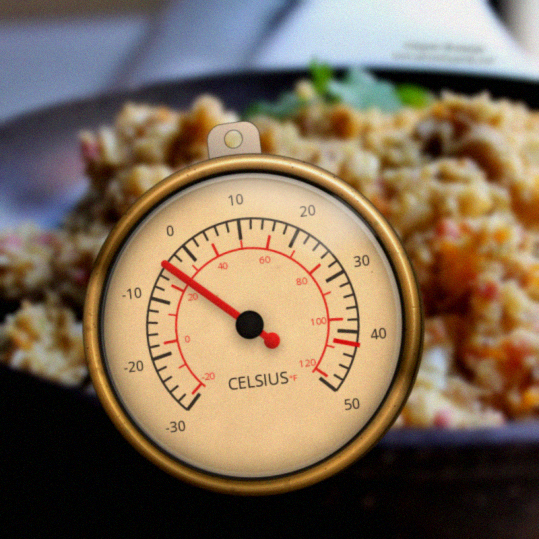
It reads °C -4
